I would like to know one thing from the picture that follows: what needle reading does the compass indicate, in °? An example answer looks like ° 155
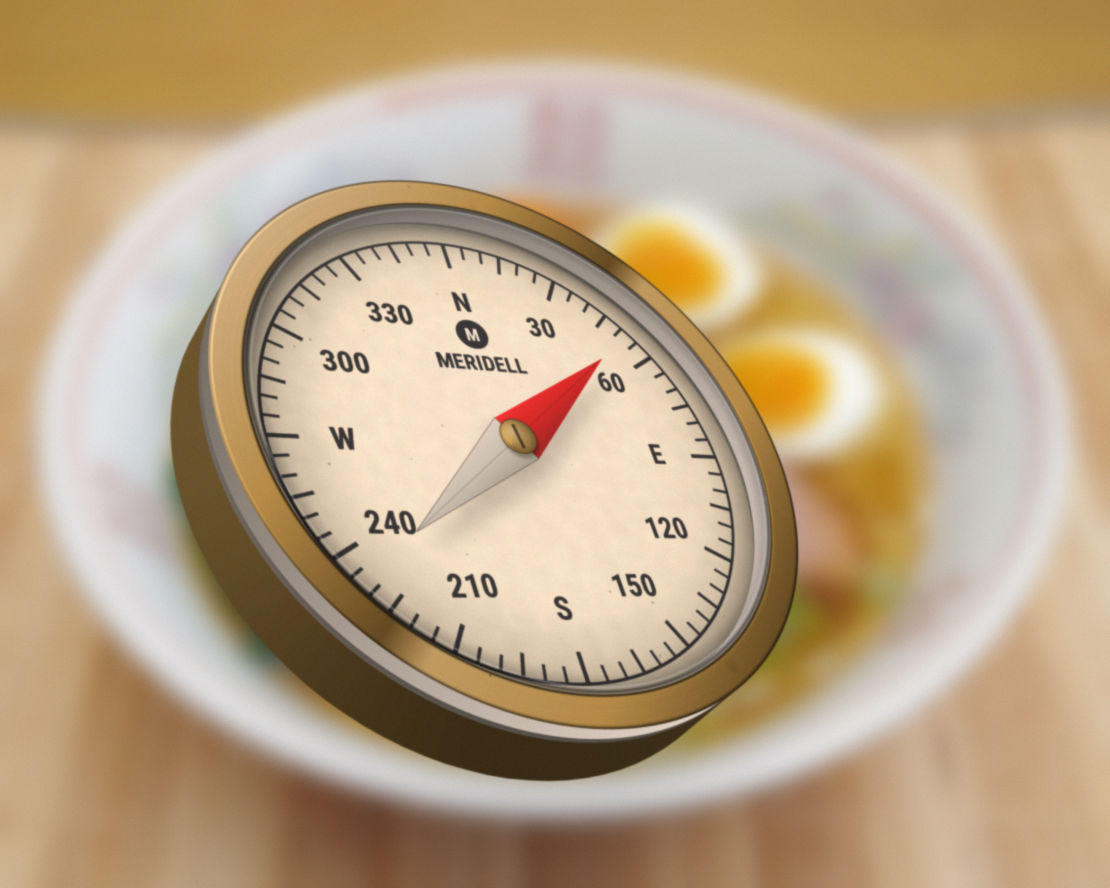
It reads ° 52.5
